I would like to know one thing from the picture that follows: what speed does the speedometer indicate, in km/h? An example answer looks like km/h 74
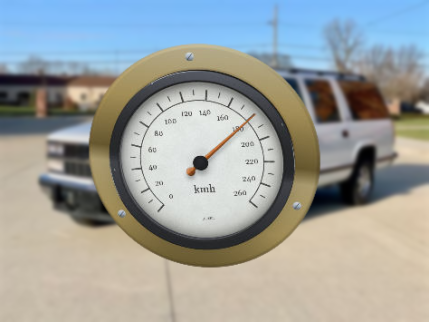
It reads km/h 180
